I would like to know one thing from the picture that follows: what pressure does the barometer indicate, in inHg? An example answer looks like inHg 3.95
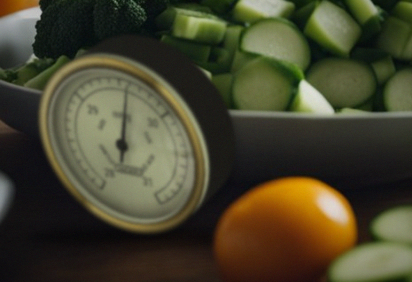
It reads inHg 29.6
